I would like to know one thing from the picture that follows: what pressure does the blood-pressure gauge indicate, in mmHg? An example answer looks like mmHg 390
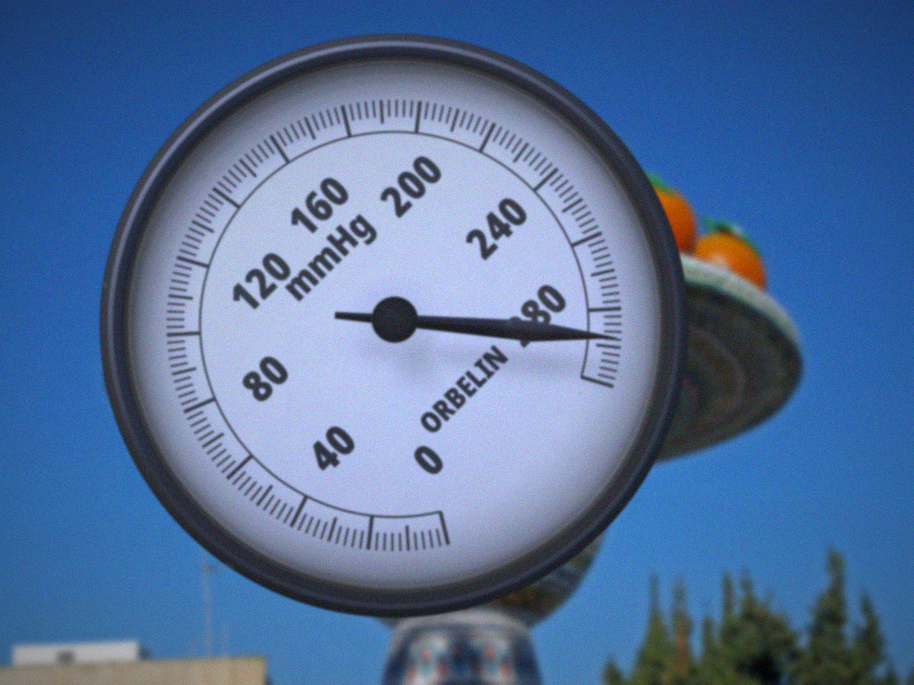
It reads mmHg 288
